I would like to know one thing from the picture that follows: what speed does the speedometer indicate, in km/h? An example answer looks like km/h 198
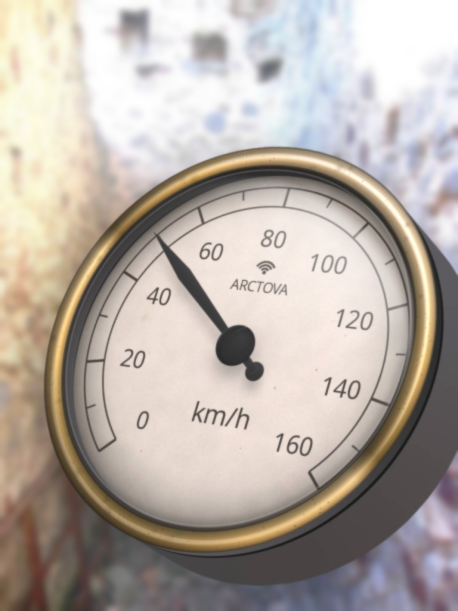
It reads km/h 50
